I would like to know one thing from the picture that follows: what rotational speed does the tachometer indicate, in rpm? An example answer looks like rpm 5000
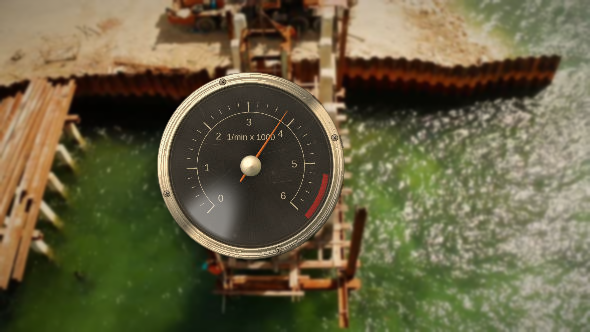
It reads rpm 3800
